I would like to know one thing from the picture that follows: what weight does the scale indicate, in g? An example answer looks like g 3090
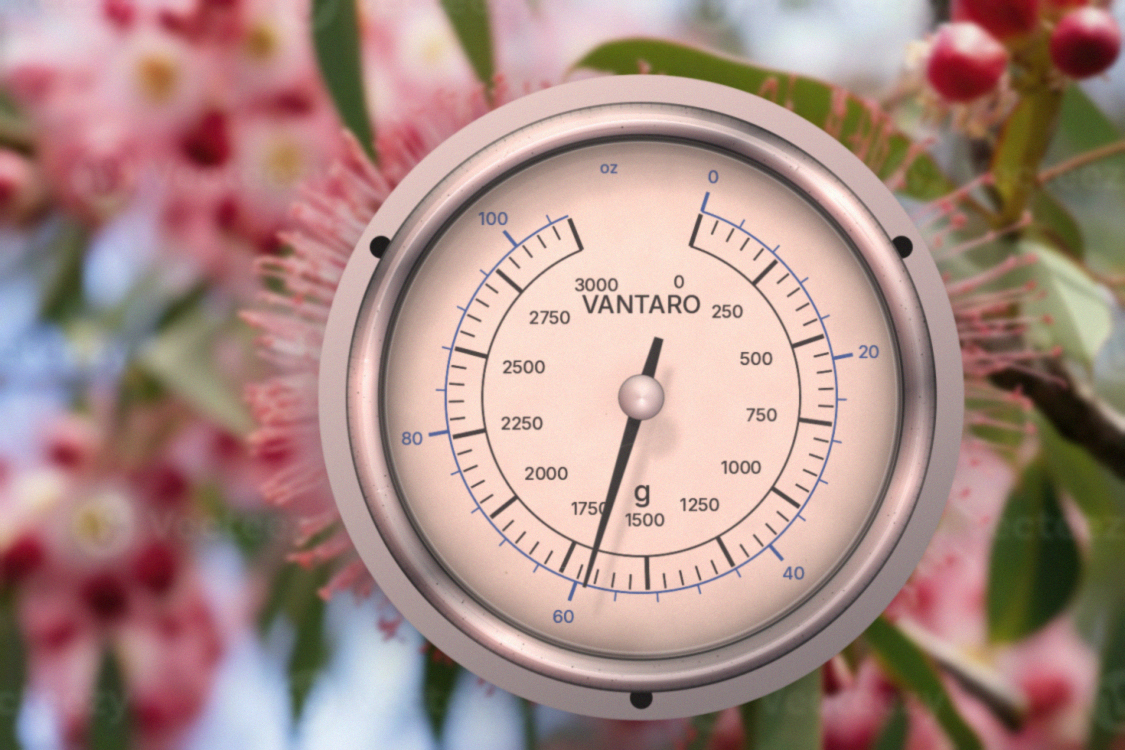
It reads g 1675
